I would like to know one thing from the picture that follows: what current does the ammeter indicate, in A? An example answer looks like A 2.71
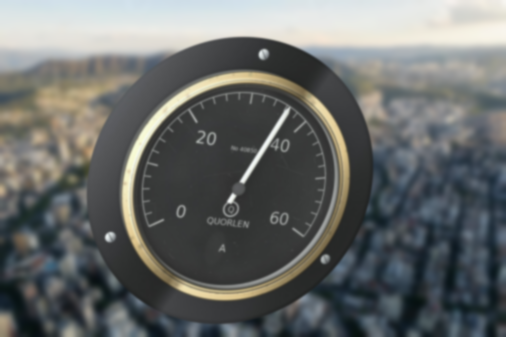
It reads A 36
